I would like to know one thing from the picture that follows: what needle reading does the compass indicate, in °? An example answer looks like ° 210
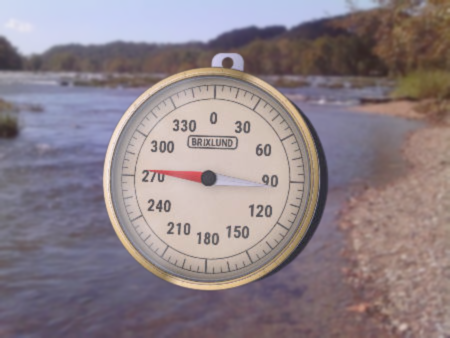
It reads ° 275
